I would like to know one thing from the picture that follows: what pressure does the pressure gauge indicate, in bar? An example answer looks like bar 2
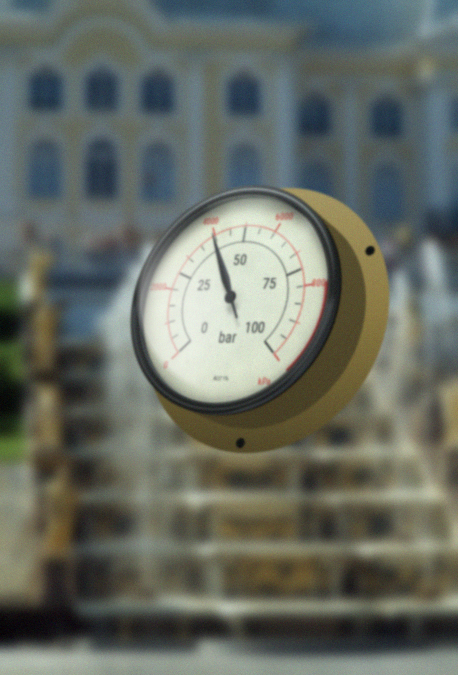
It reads bar 40
